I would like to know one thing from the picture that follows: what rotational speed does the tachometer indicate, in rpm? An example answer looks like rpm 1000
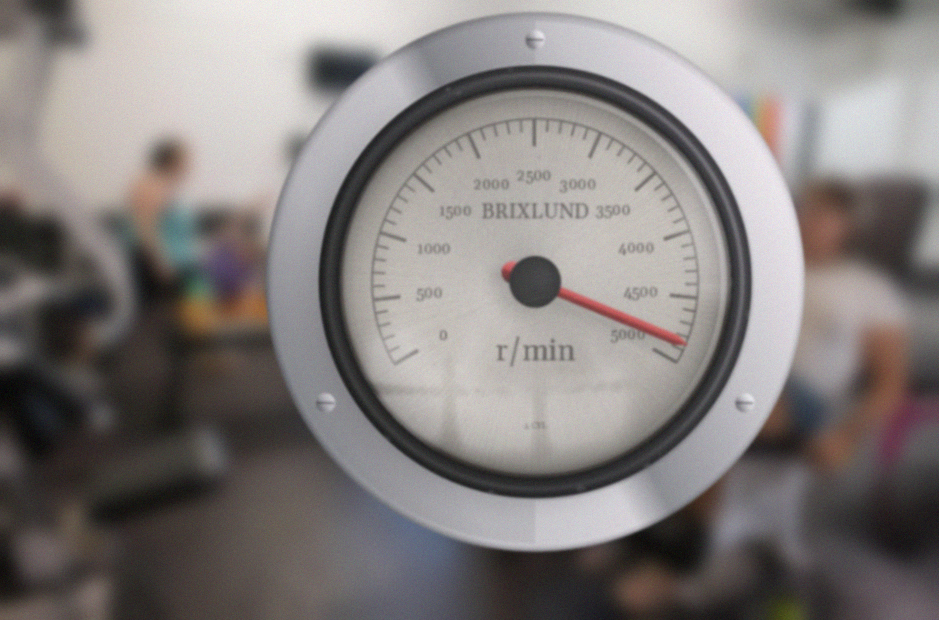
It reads rpm 4850
